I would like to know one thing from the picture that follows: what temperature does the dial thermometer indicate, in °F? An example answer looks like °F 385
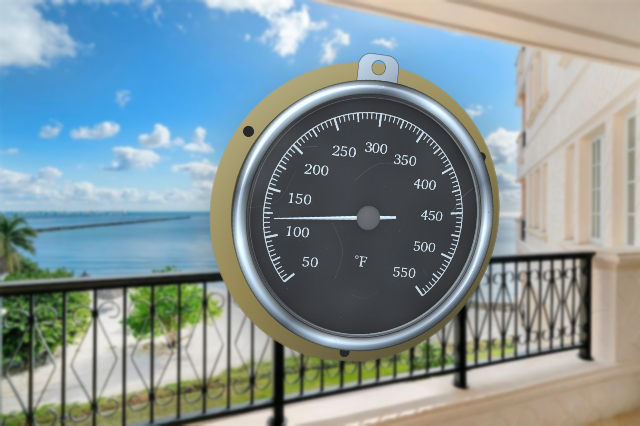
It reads °F 120
